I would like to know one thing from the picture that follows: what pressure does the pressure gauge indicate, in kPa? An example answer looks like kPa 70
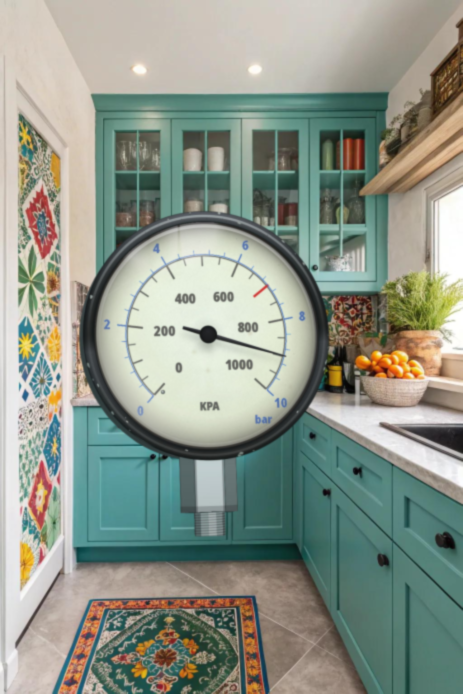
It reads kPa 900
